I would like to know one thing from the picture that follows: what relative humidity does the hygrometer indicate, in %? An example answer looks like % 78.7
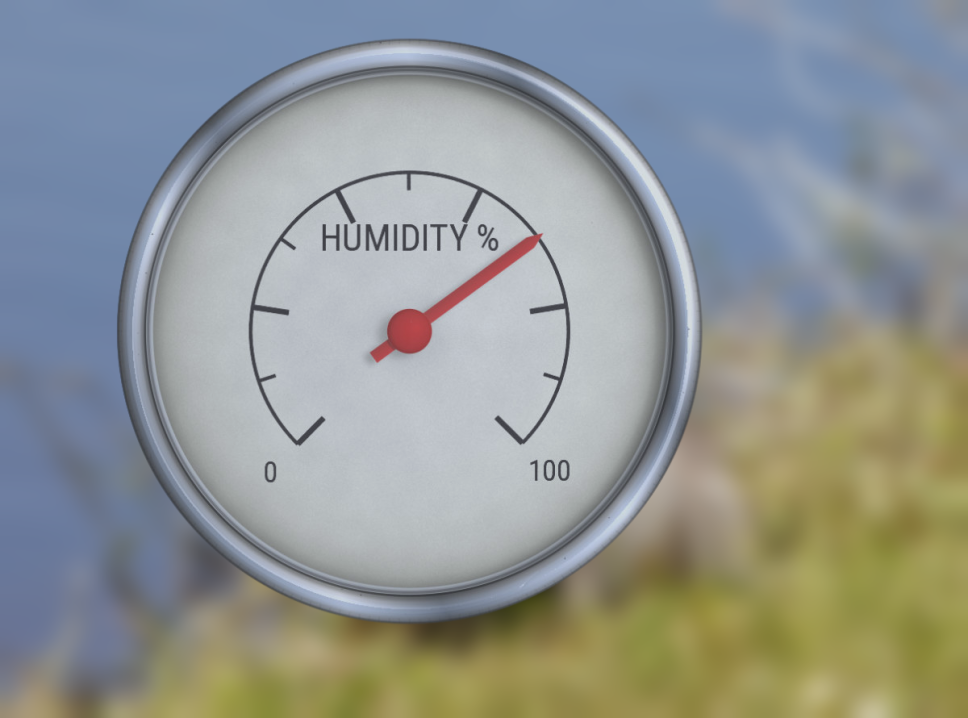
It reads % 70
